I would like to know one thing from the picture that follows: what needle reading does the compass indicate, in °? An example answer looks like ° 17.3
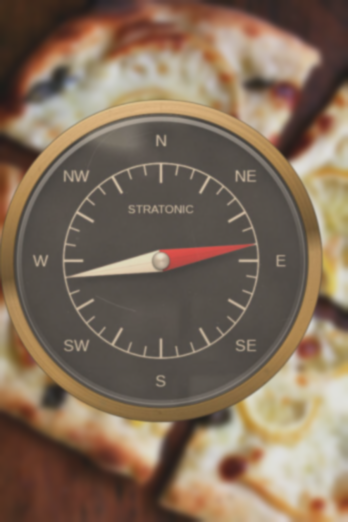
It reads ° 80
